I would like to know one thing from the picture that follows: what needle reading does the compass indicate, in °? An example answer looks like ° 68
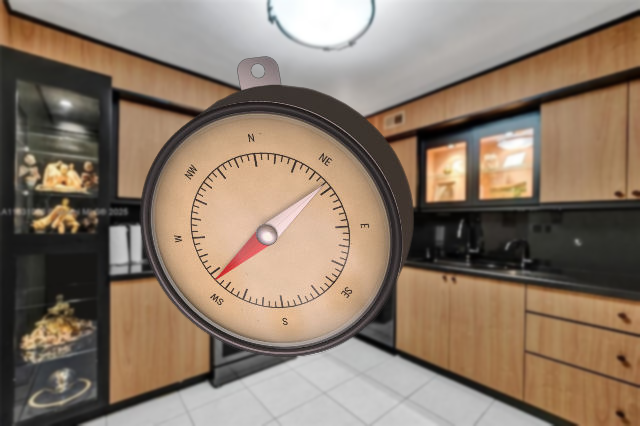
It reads ° 235
